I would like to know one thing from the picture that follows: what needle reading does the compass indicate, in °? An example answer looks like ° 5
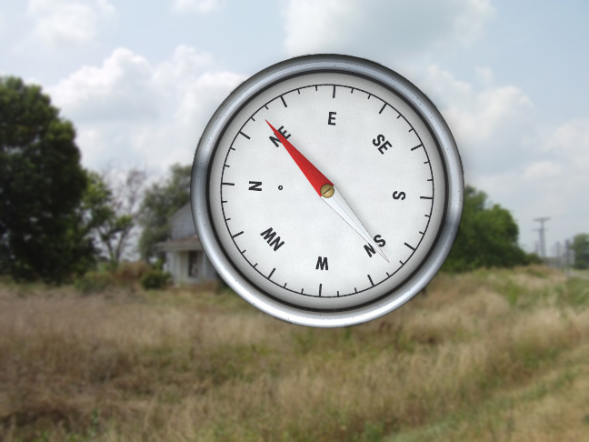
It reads ° 45
